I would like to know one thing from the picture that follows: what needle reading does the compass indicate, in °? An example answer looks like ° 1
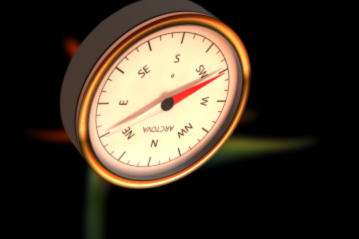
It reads ° 240
